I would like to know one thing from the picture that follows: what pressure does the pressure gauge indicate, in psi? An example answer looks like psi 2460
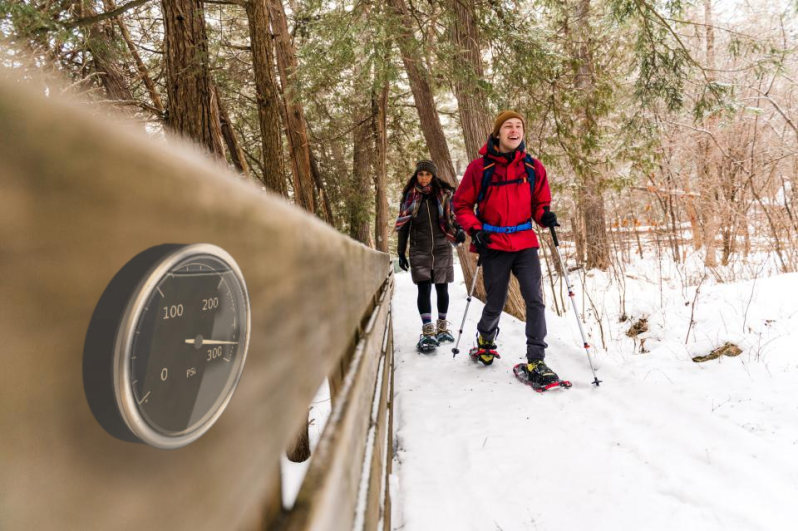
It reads psi 280
